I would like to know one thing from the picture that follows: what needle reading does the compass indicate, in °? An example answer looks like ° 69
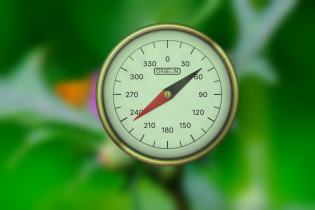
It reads ° 232.5
